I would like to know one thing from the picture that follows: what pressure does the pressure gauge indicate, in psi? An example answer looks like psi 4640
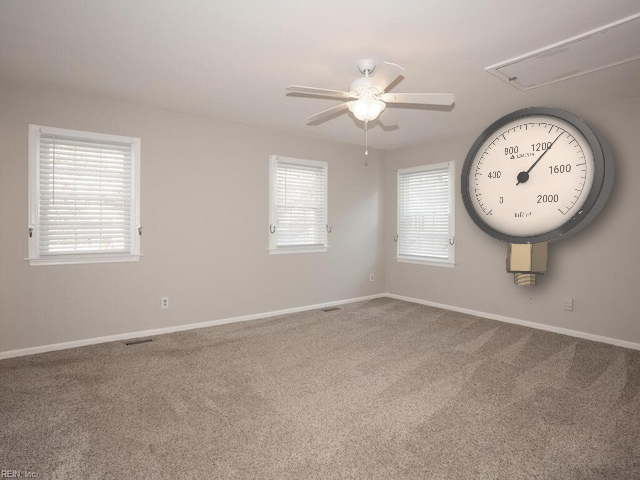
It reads psi 1300
